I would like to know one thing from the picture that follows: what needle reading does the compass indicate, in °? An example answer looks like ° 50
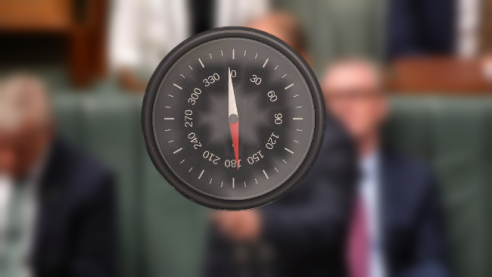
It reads ° 175
